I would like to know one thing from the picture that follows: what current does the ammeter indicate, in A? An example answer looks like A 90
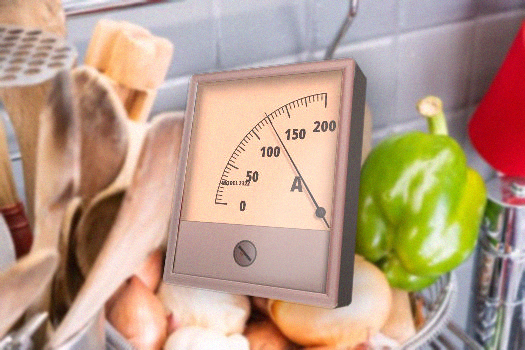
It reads A 125
